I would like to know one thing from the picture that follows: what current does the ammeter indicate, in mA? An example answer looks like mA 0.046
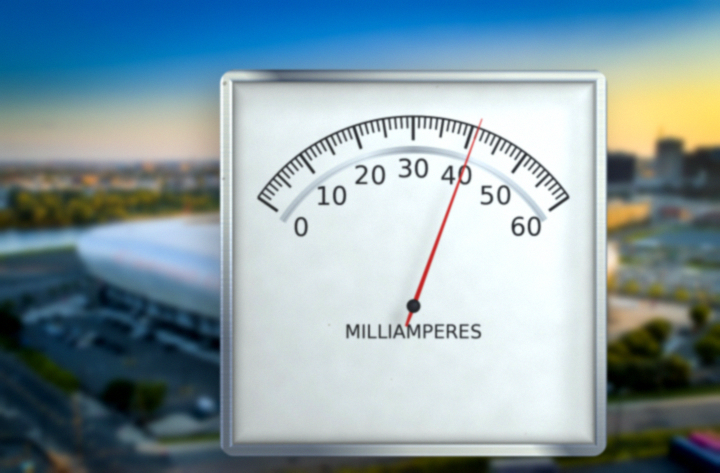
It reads mA 41
